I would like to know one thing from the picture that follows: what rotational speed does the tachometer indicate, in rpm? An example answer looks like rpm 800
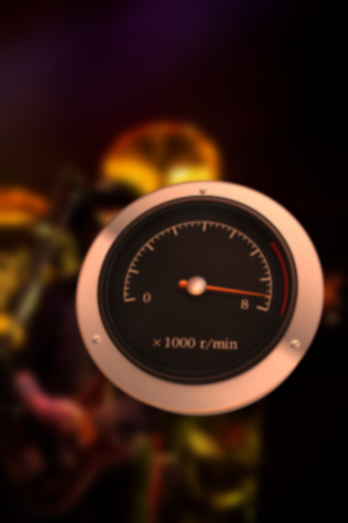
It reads rpm 7600
